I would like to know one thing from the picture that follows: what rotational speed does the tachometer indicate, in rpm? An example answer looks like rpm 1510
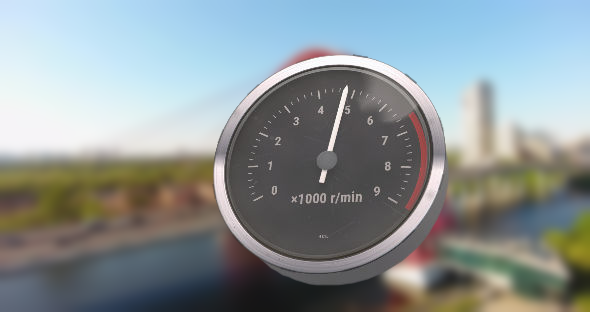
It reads rpm 4800
